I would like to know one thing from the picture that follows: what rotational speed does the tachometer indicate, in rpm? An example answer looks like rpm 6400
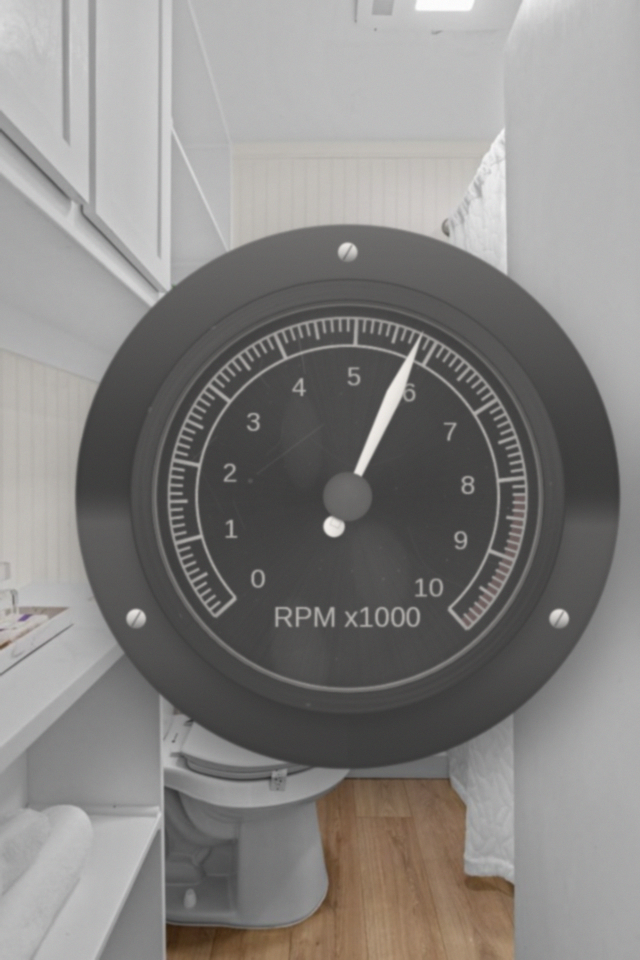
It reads rpm 5800
